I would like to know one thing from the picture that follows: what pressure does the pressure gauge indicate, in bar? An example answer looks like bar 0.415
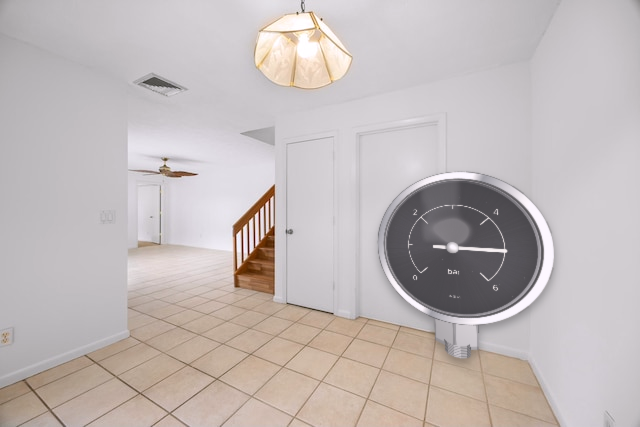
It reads bar 5
